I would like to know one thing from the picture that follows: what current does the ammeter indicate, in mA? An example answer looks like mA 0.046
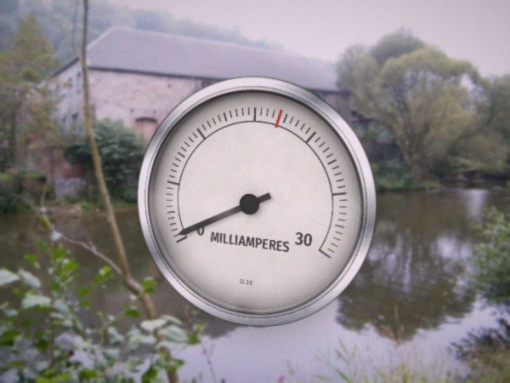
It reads mA 0.5
